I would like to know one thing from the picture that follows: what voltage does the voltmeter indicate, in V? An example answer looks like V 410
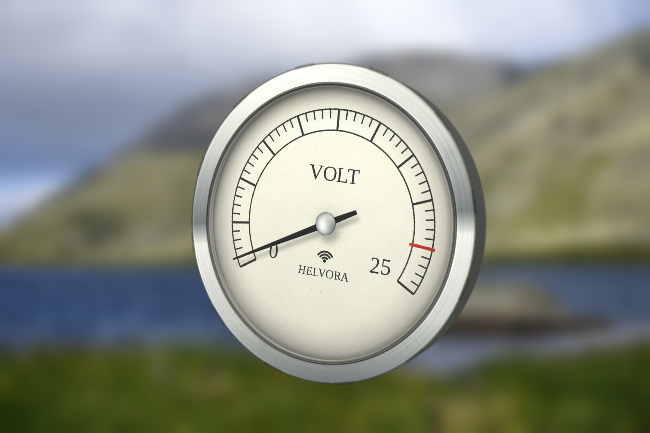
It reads V 0.5
